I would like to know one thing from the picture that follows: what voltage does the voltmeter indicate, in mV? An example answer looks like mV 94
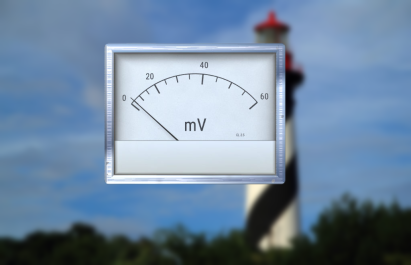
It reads mV 5
